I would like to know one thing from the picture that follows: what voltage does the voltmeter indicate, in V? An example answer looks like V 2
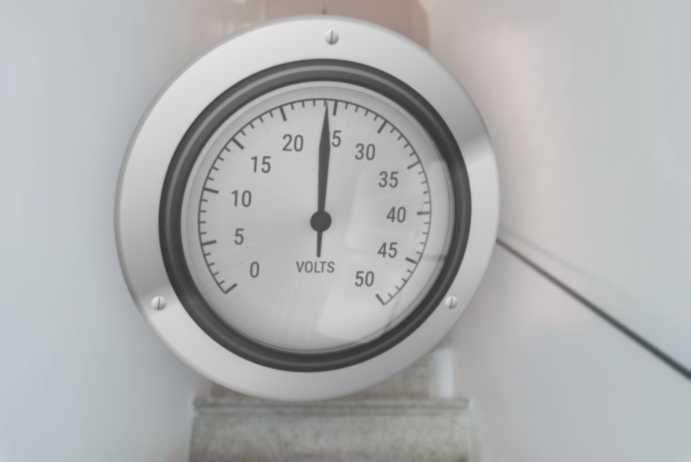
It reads V 24
